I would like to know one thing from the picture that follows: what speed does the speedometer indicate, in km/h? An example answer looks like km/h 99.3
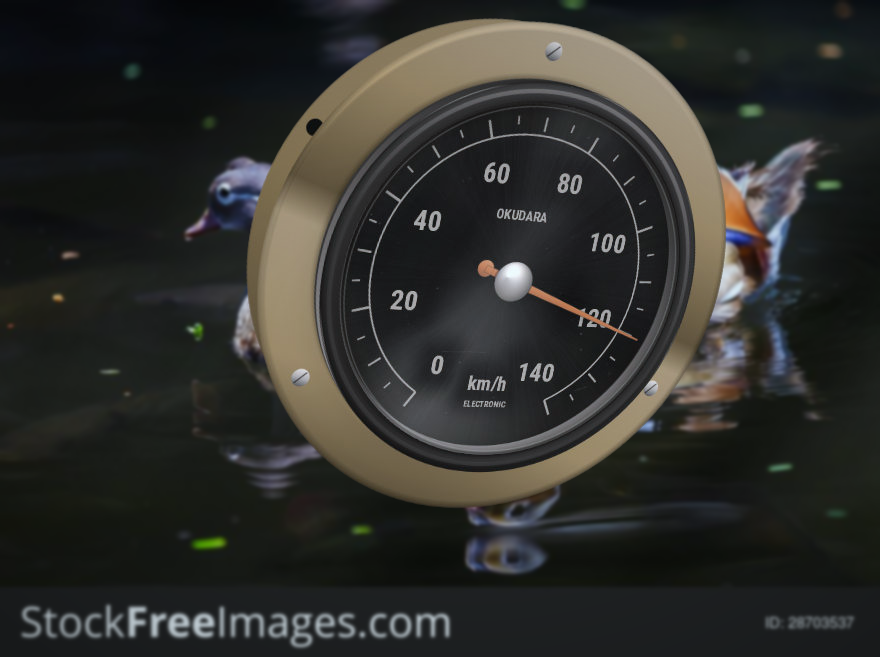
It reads km/h 120
